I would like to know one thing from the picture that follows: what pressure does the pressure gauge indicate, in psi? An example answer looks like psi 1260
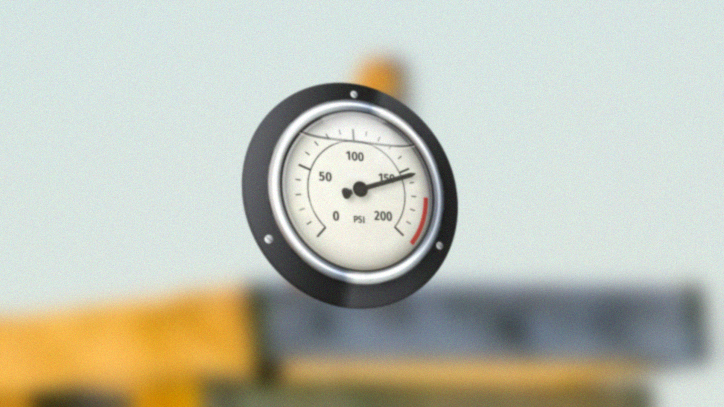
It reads psi 155
